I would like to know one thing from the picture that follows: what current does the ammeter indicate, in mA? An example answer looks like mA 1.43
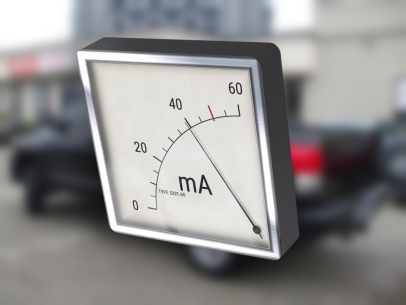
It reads mA 40
